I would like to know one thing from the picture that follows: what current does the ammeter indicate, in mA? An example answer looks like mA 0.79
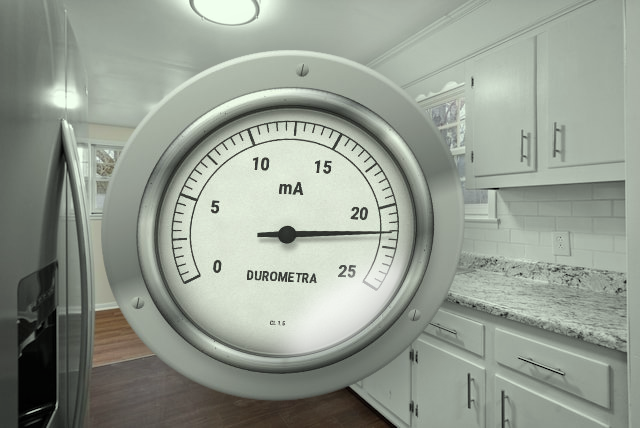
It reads mA 21.5
